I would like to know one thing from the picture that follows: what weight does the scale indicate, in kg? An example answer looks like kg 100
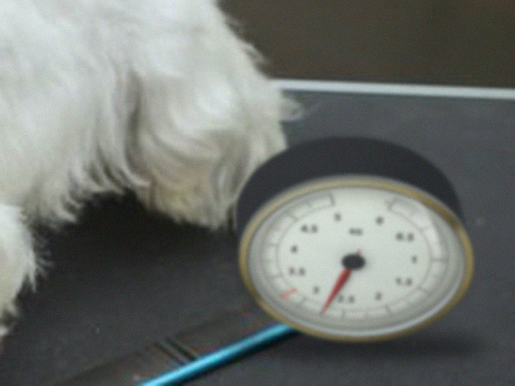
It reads kg 2.75
